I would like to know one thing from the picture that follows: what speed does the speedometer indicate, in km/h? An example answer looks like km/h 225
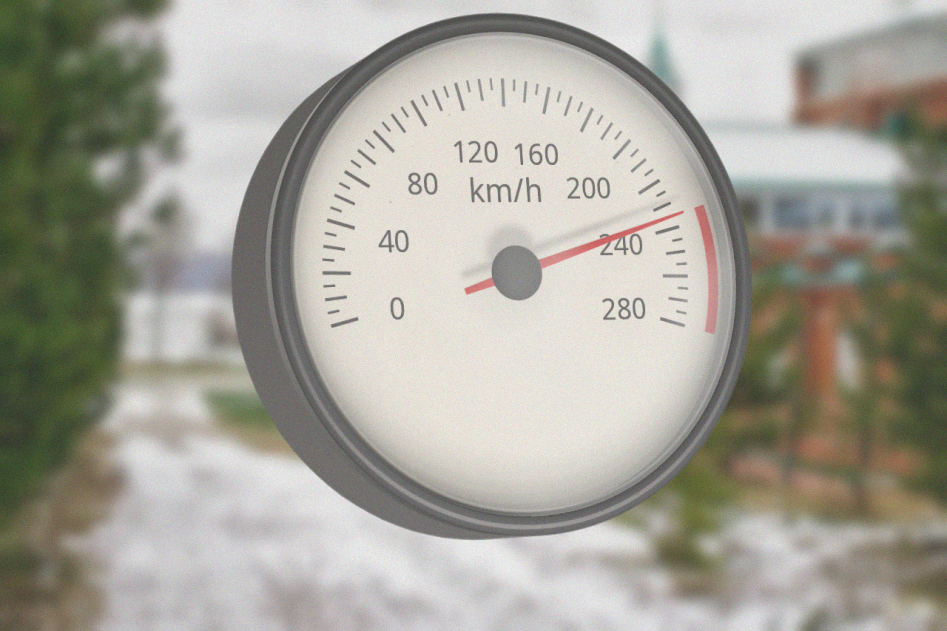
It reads km/h 235
